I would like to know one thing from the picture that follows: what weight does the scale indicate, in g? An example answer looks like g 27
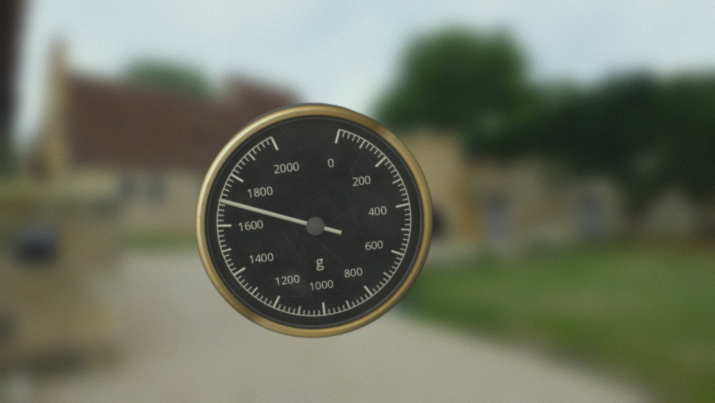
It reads g 1700
